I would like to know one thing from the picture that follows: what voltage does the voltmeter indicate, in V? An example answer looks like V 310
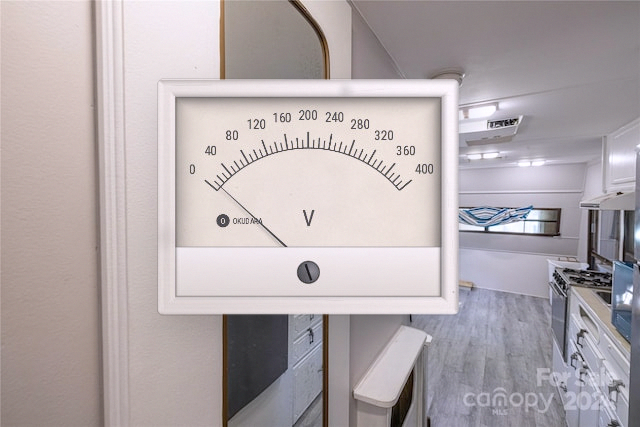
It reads V 10
